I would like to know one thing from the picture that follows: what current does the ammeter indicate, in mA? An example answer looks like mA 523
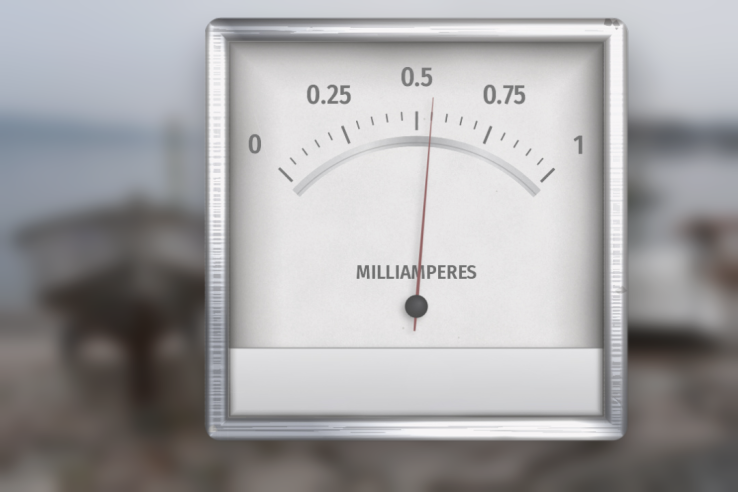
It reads mA 0.55
